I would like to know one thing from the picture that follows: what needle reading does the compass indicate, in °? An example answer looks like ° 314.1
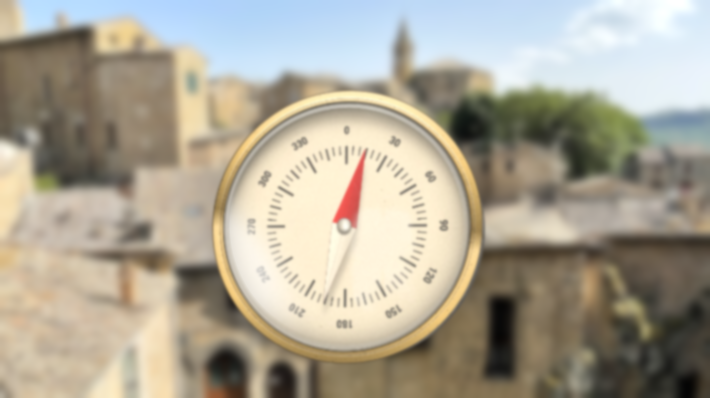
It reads ° 15
